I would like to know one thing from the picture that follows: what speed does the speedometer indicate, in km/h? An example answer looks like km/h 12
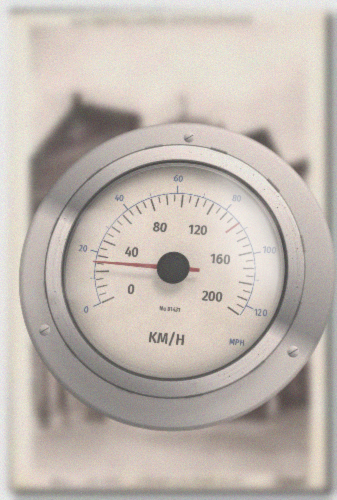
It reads km/h 25
